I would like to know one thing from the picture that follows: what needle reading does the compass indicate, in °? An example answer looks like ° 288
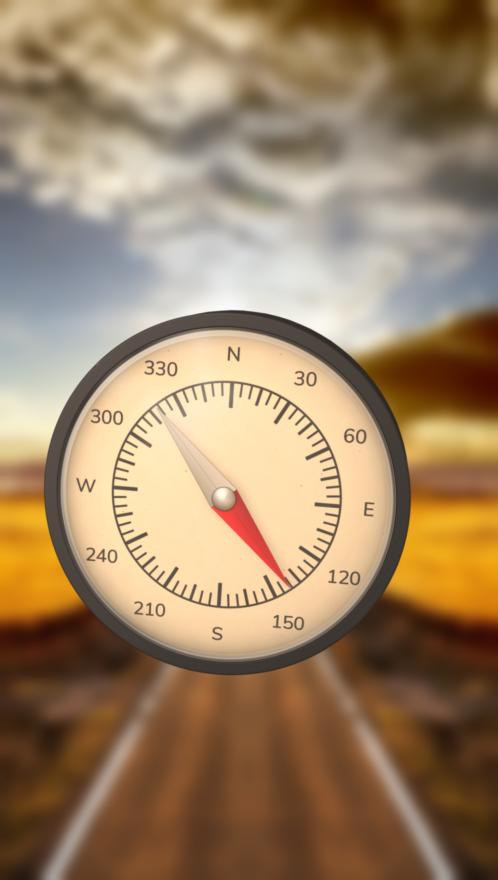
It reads ° 140
